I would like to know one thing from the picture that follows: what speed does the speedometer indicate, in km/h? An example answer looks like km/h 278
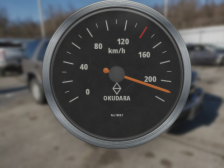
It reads km/h 210
